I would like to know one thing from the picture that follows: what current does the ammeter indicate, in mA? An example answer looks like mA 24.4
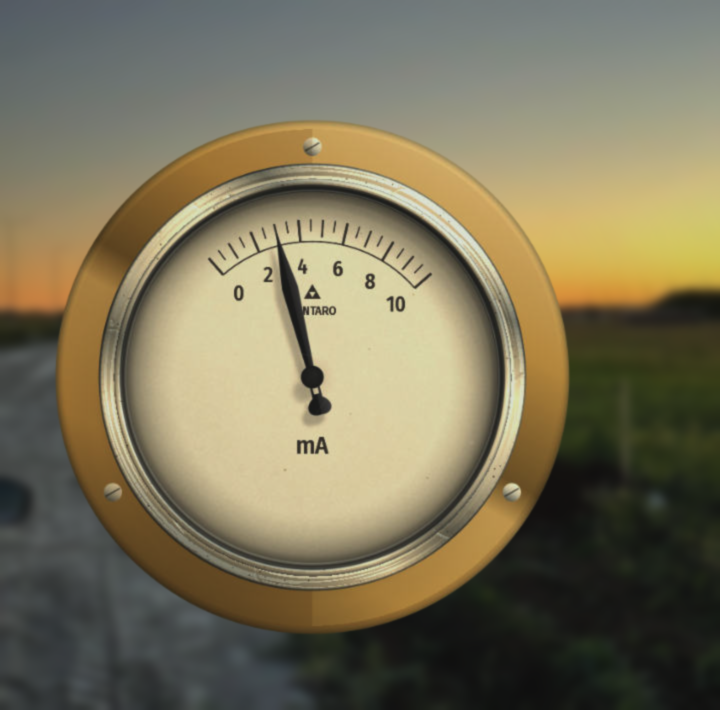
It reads mA 3
